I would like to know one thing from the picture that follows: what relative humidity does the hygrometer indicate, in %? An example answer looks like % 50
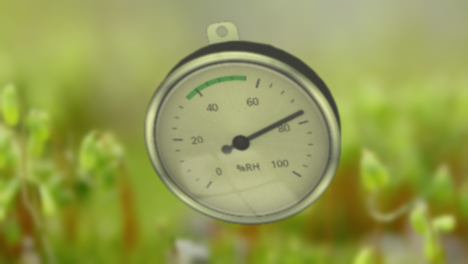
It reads % 76
